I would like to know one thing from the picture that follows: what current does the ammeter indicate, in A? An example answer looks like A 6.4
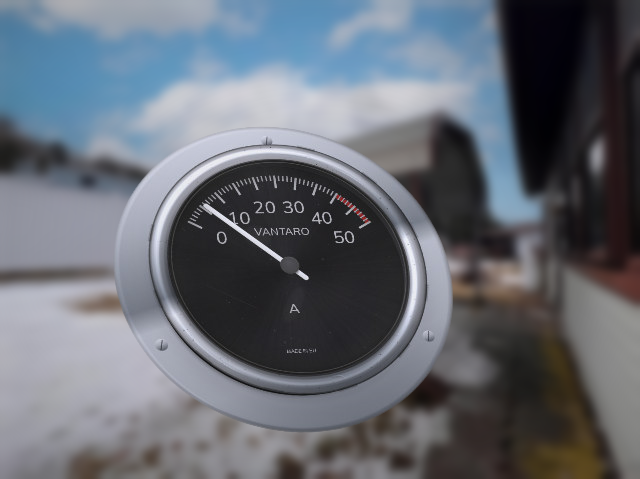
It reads A 5
